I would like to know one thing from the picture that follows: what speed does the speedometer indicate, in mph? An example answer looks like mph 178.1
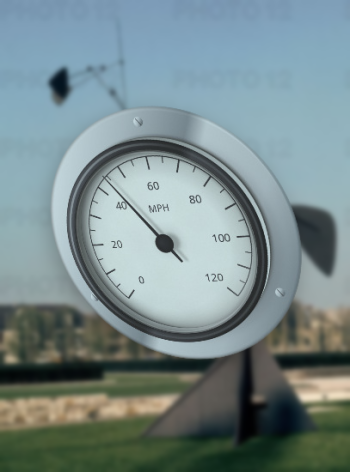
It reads mph 45
